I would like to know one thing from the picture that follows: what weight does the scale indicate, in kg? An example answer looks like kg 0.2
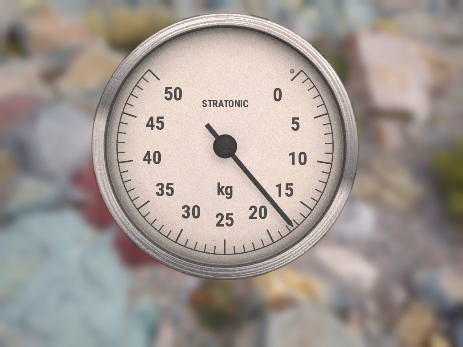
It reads kg 17.5
